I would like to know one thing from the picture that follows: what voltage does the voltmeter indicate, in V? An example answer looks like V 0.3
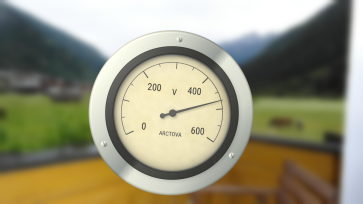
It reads V 475
